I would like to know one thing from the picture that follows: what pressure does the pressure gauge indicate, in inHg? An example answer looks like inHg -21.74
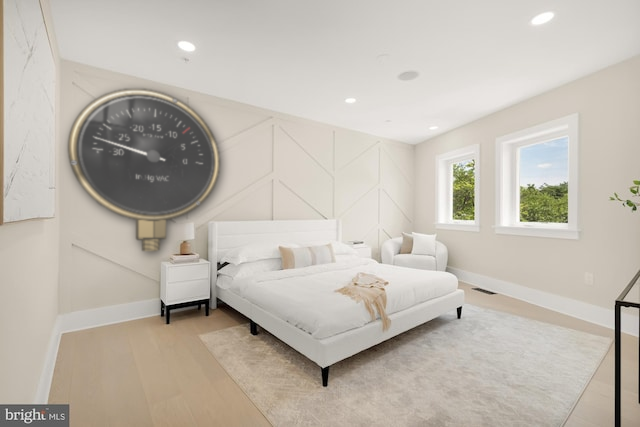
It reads inHg -28
